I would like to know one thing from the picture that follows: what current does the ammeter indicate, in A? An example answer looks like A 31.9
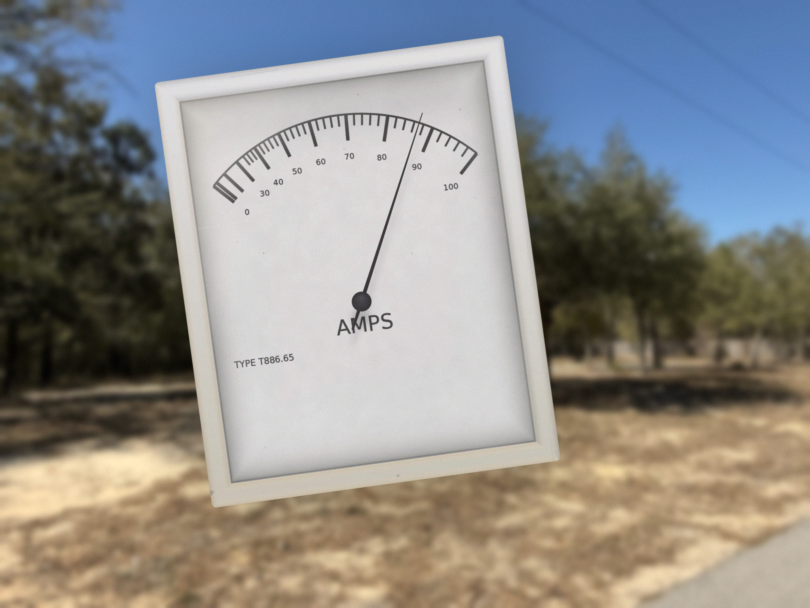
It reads A 87
